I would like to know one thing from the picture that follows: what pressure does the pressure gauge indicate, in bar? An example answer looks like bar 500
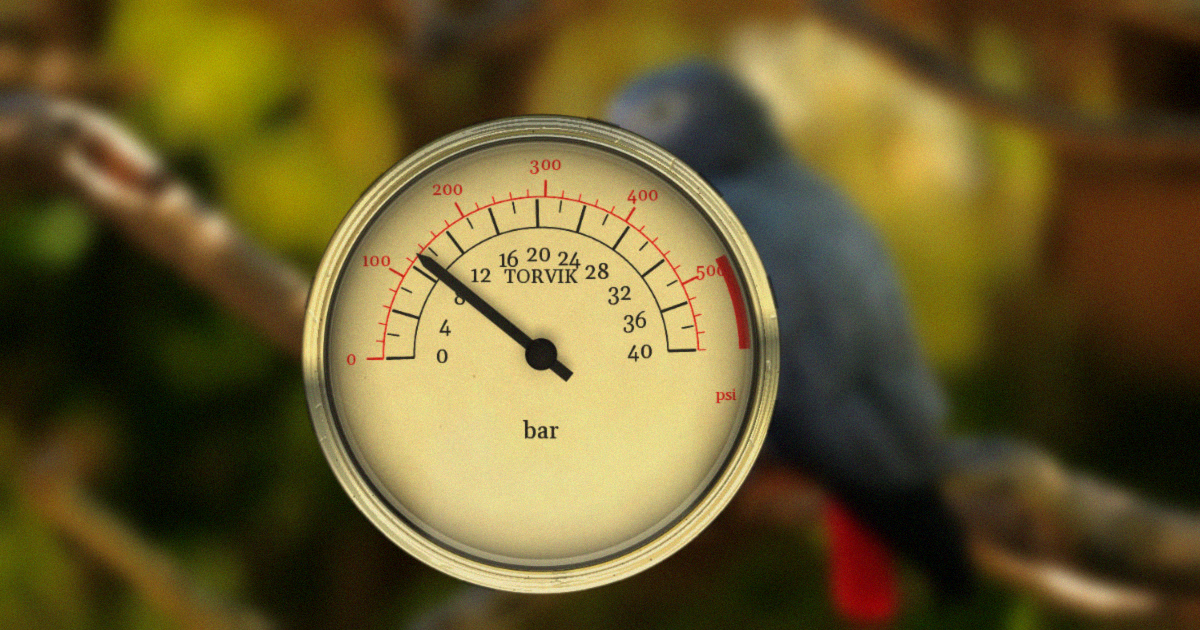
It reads bar 9
